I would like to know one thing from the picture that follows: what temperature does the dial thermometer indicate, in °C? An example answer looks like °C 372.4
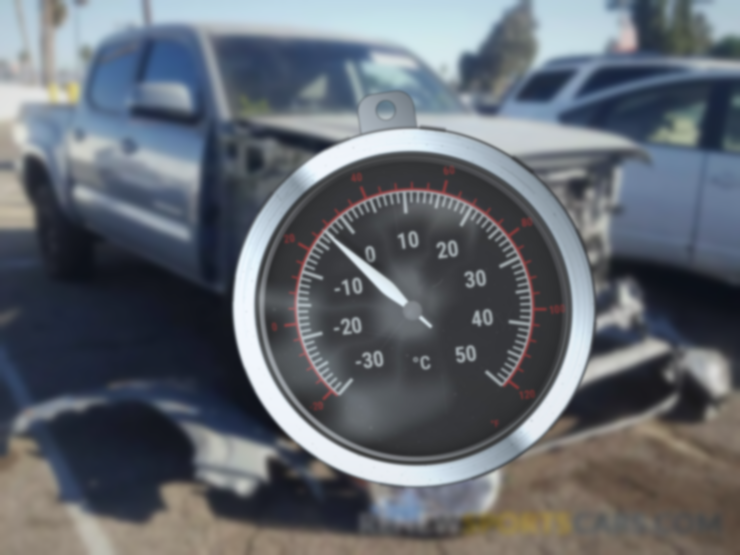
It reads °C -3
